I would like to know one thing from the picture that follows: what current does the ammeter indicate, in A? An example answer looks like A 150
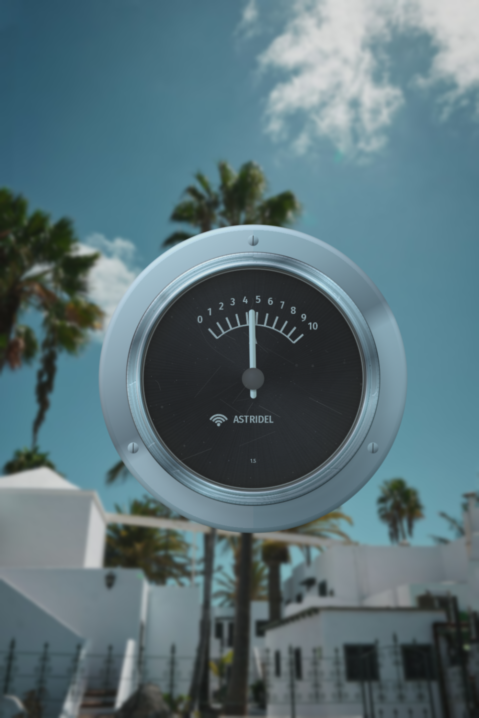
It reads A 4.5
